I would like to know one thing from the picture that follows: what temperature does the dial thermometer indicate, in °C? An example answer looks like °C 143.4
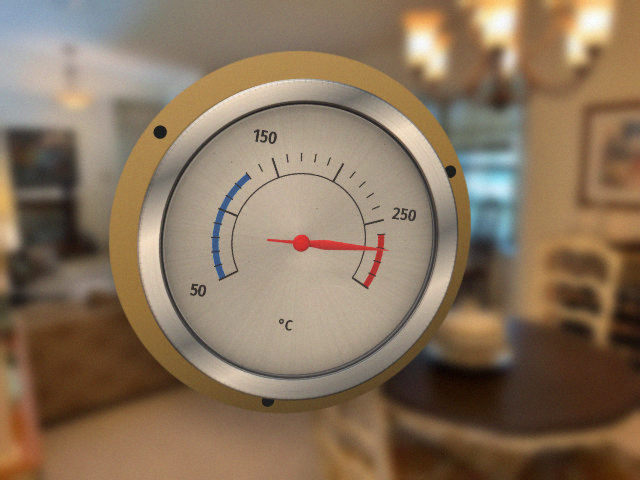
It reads °C 270
